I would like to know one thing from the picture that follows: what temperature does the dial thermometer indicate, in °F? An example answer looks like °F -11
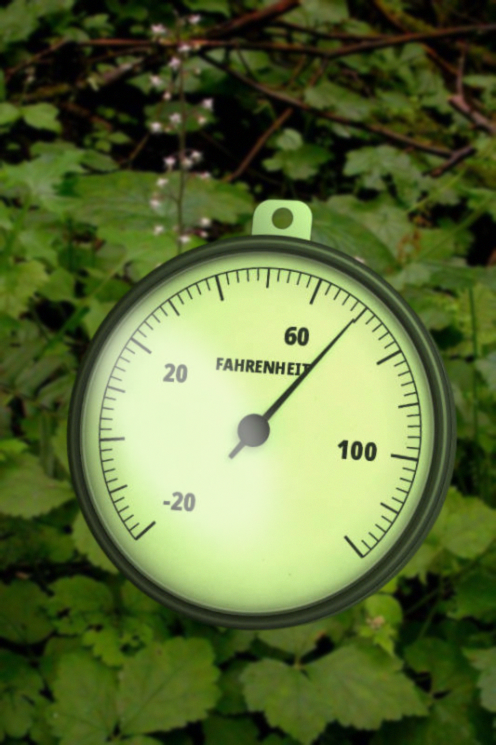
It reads °F 70
